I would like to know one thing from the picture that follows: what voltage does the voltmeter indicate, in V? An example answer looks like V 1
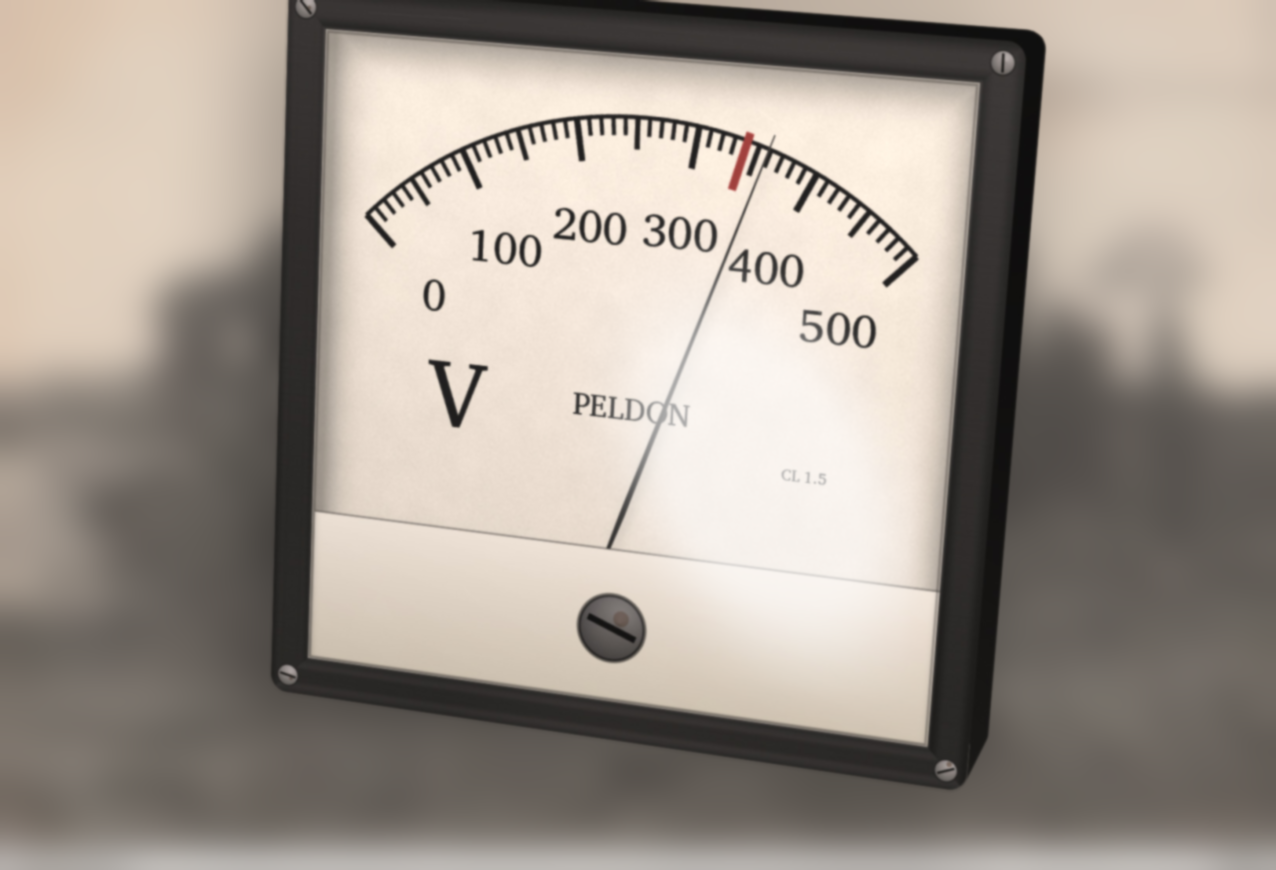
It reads V 360
